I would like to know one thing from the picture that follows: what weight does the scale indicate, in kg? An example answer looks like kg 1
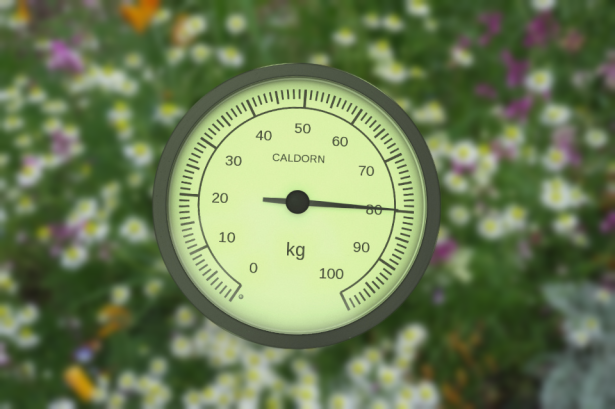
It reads kg 80
